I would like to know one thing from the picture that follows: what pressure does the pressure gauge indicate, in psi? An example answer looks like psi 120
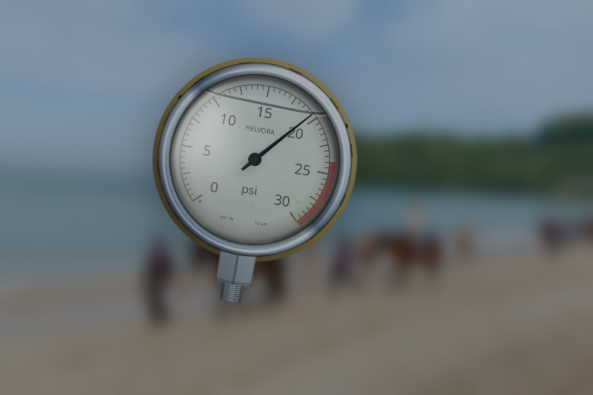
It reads psi 19.5
